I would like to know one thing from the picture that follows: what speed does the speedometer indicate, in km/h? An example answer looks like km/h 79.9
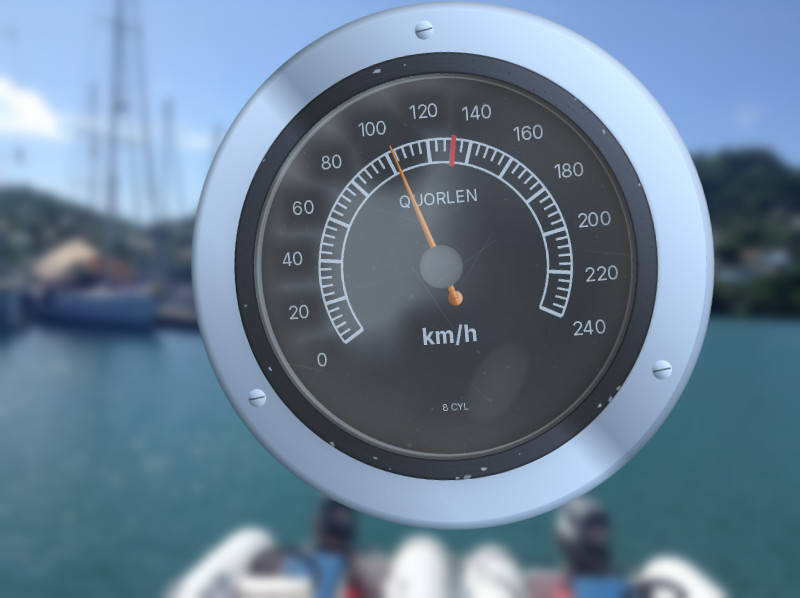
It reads km/h 104
